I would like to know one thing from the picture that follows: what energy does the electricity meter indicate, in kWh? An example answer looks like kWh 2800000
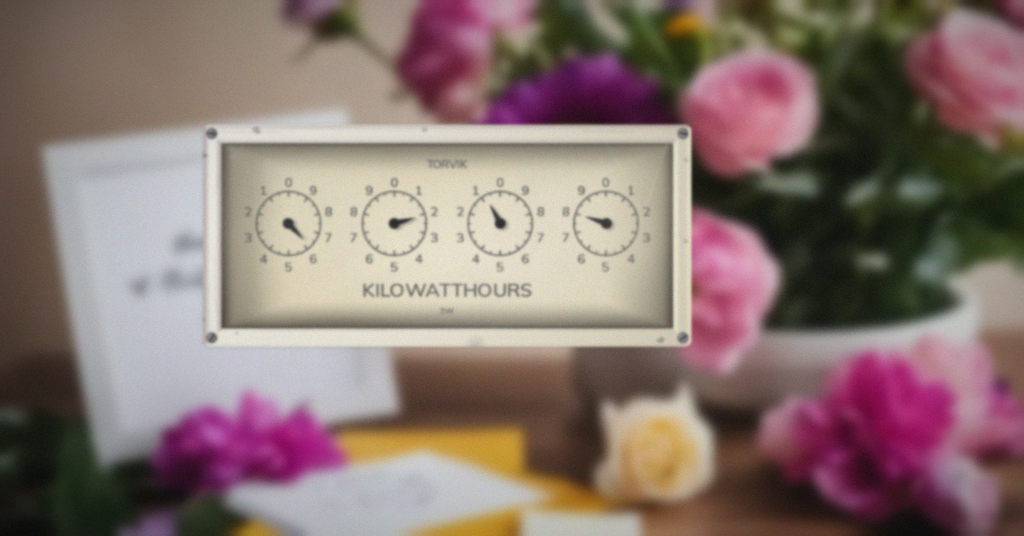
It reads kWh 6208
